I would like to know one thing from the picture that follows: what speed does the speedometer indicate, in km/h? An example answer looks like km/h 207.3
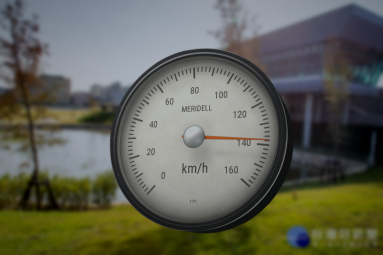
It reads km/h 138
